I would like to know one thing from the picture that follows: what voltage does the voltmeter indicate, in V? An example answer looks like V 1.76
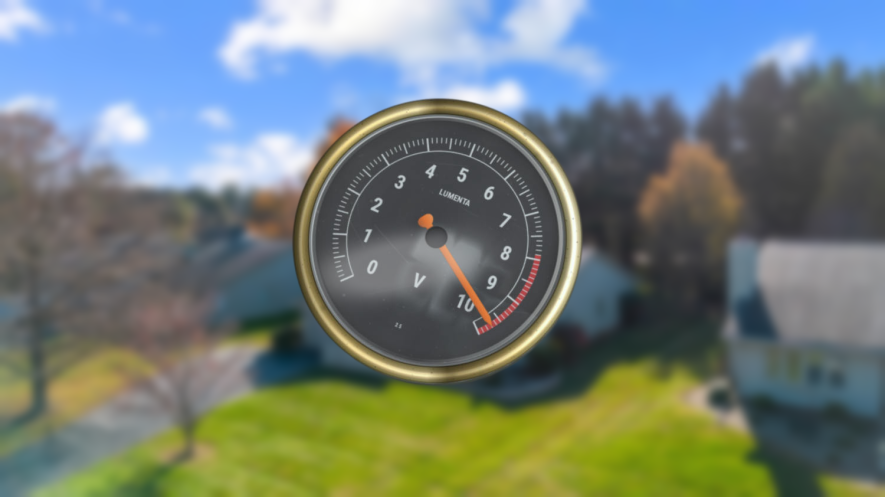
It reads V 9.7
